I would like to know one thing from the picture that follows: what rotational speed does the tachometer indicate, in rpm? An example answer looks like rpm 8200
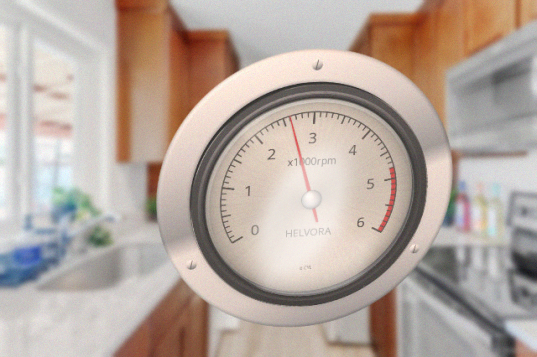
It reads rpm 2600
